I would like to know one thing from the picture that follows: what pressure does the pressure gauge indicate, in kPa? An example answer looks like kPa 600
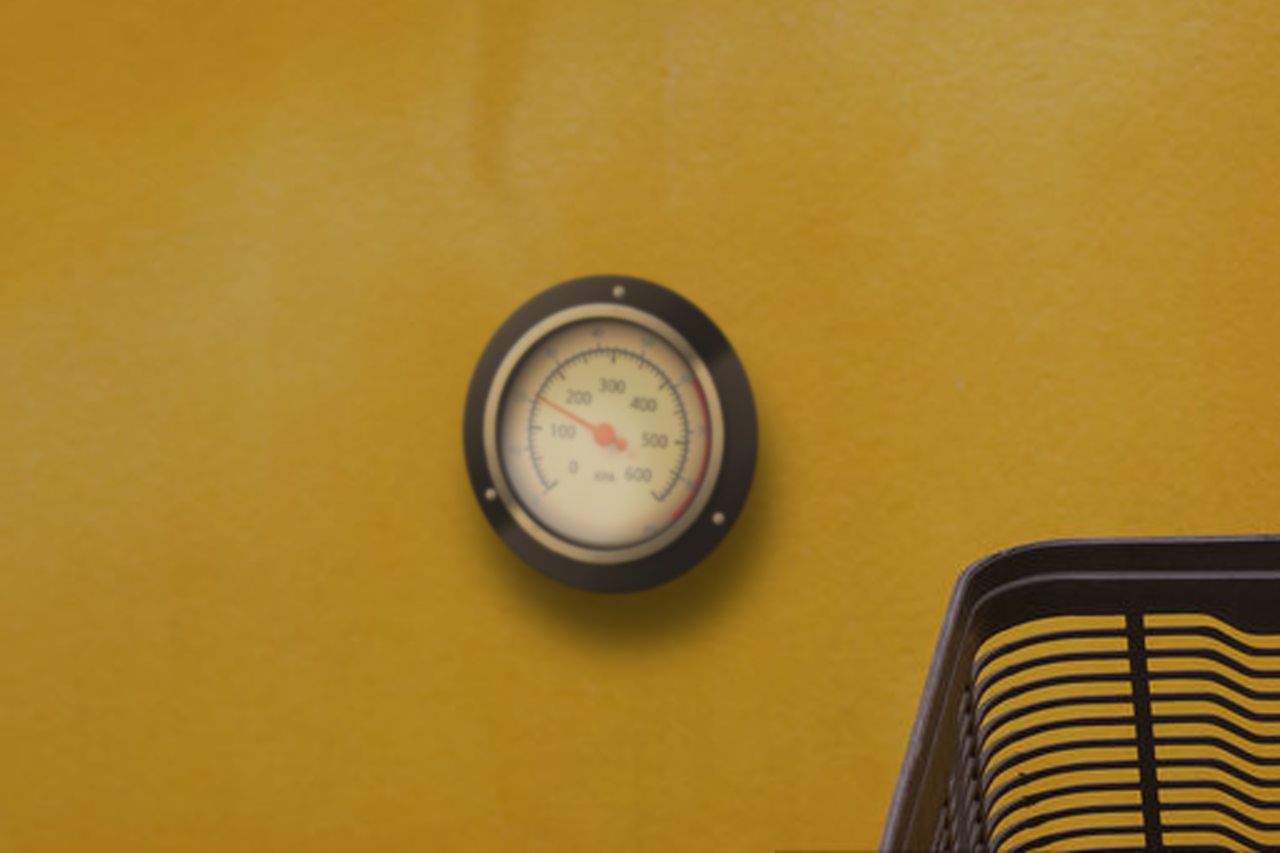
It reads kPa 150
